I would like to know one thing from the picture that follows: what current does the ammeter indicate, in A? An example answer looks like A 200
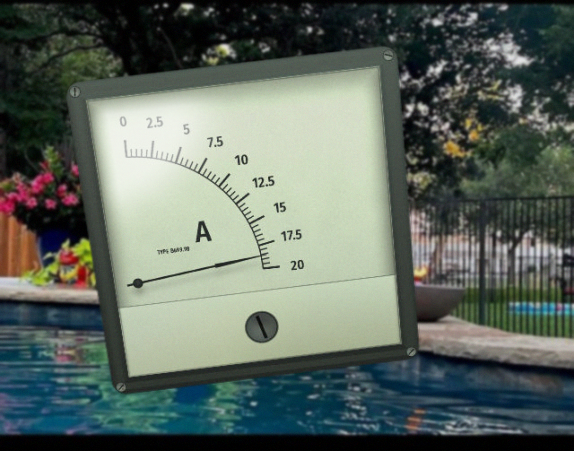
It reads A 18.5
